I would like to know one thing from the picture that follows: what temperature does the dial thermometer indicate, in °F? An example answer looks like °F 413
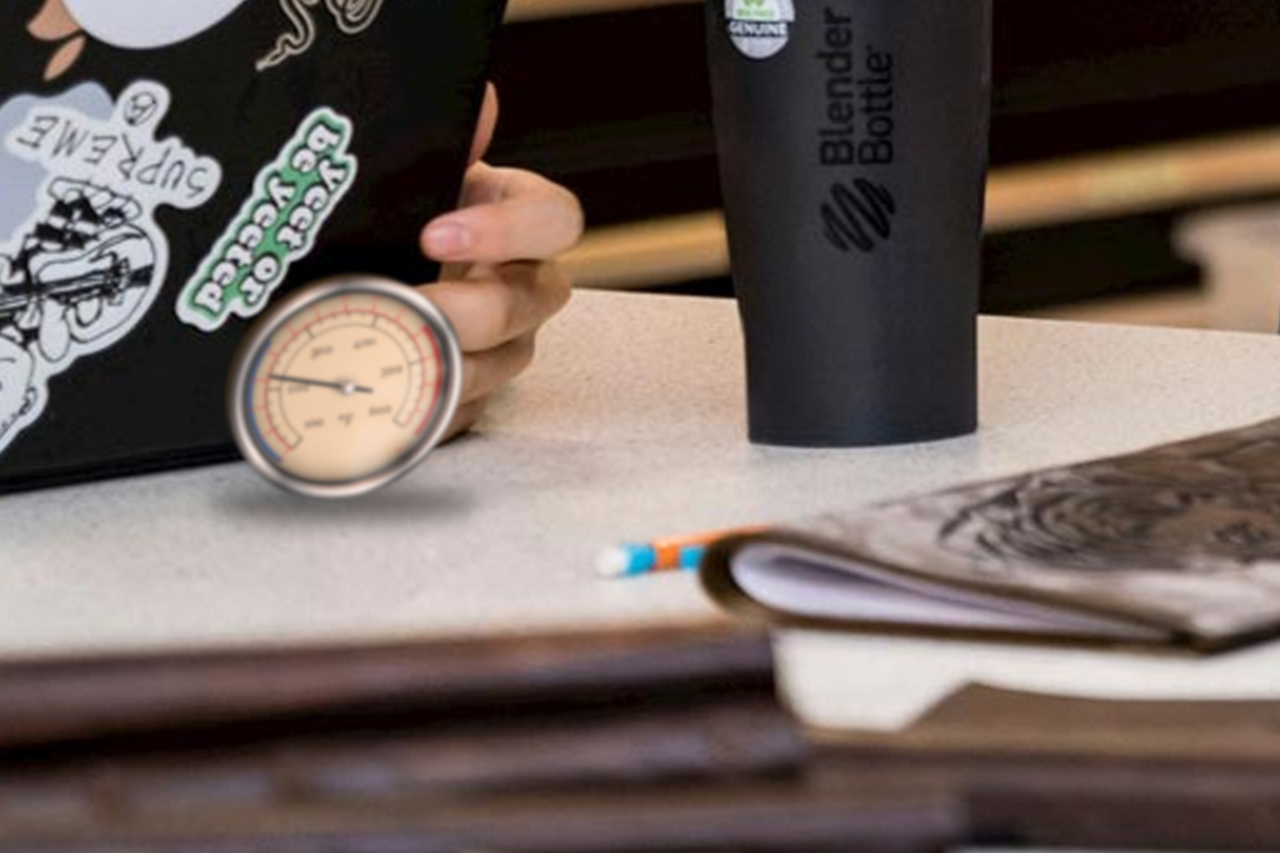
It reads °F 220
